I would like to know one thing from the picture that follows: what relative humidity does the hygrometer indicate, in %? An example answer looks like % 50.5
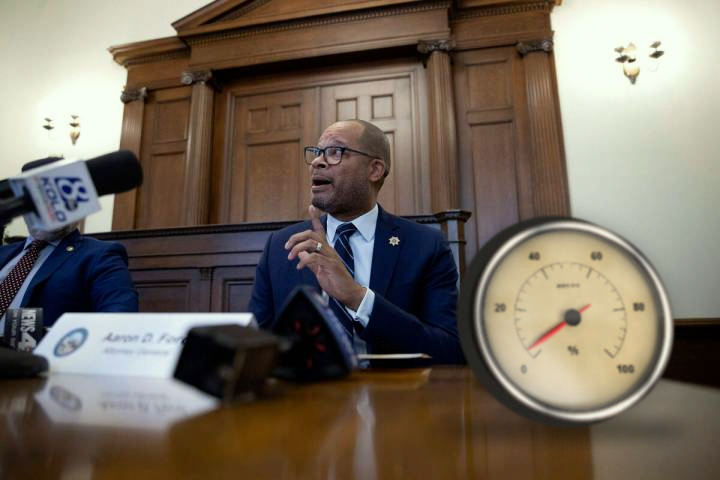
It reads % 4
